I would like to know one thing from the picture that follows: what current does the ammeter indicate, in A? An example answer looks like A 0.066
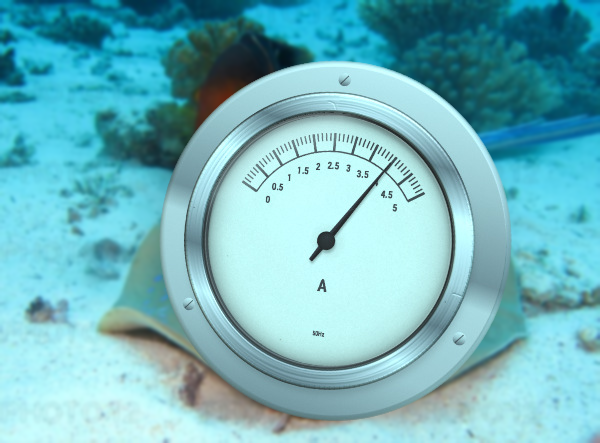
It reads A 4
